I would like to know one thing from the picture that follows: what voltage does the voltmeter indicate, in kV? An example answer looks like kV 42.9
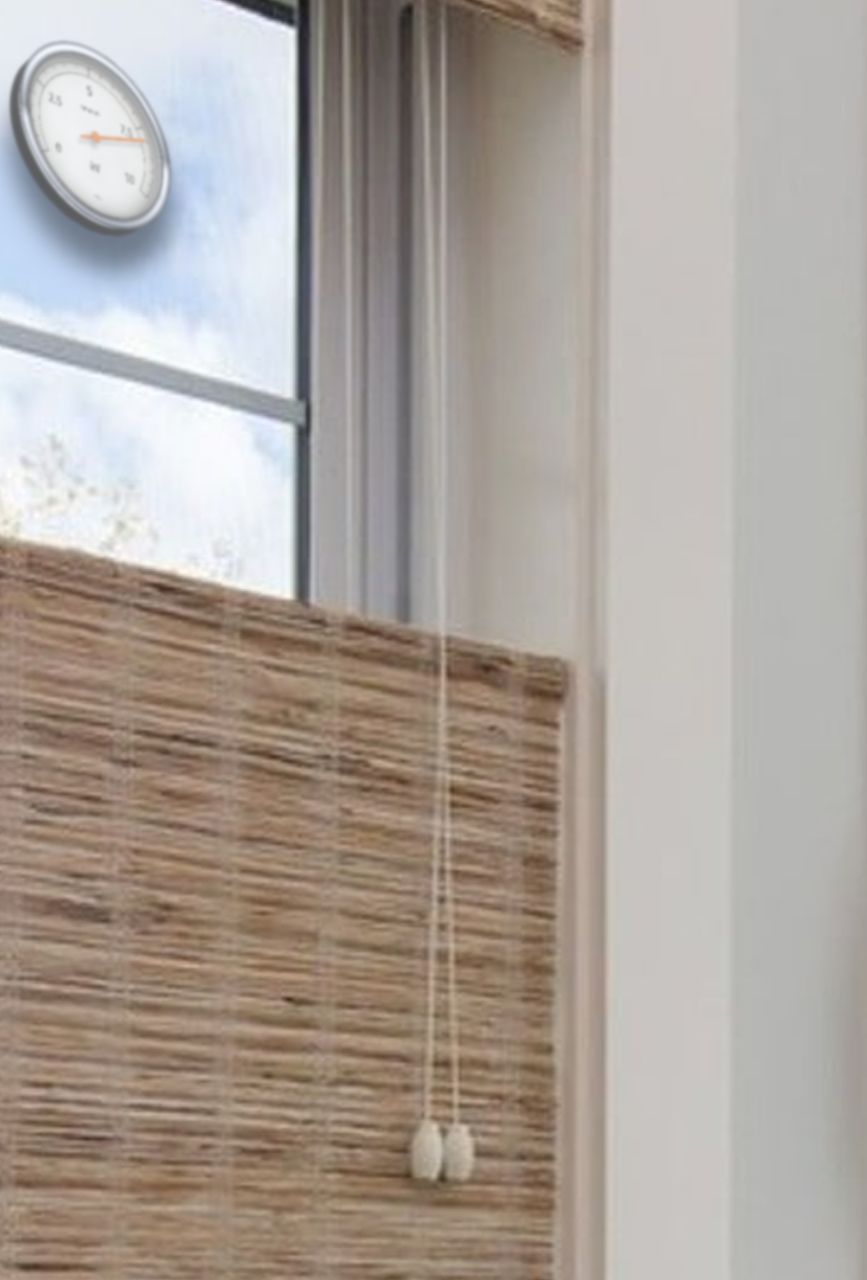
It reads kV 8
